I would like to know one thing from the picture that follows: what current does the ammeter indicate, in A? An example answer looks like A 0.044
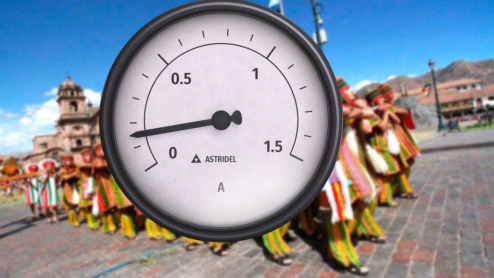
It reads A 0.15
